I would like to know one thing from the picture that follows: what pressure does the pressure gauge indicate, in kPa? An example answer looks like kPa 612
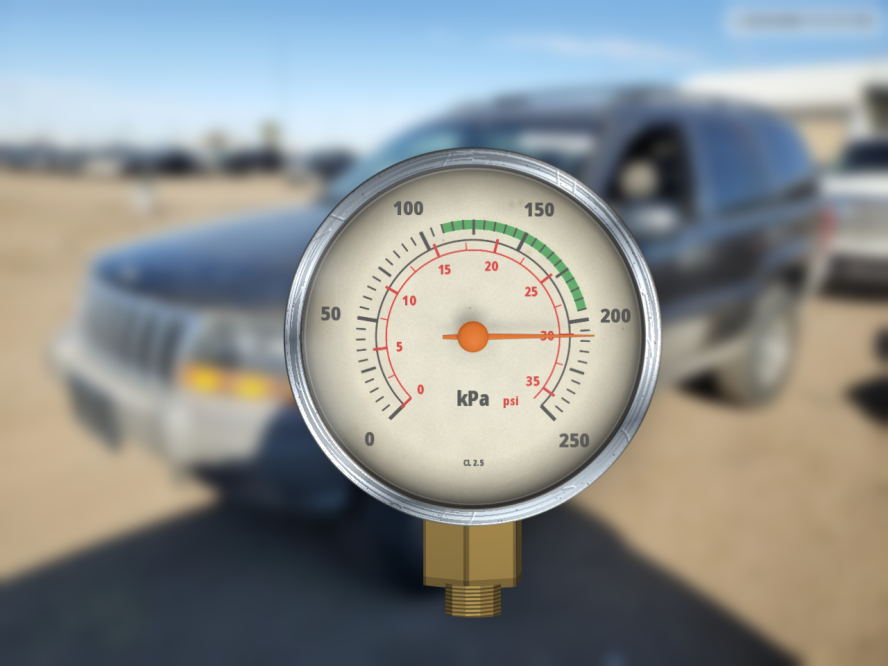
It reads kPa 207.5
